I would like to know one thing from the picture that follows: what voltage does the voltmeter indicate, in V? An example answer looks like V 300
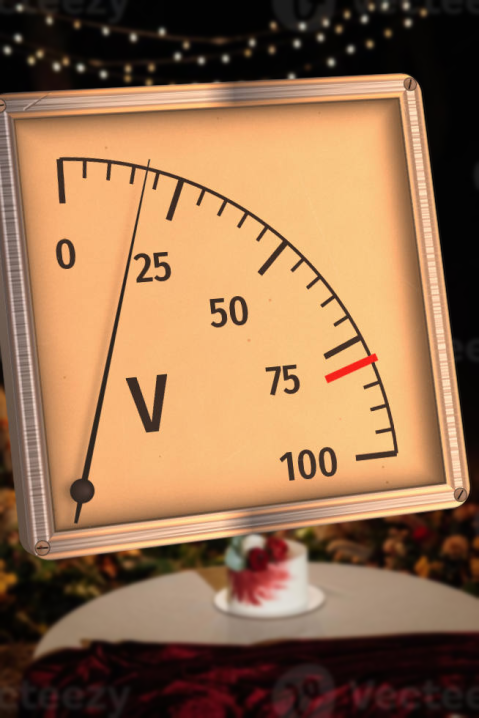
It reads V 17.5
